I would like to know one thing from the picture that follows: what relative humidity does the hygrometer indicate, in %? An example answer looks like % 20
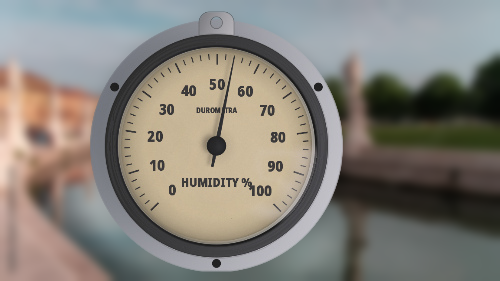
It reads % 54
